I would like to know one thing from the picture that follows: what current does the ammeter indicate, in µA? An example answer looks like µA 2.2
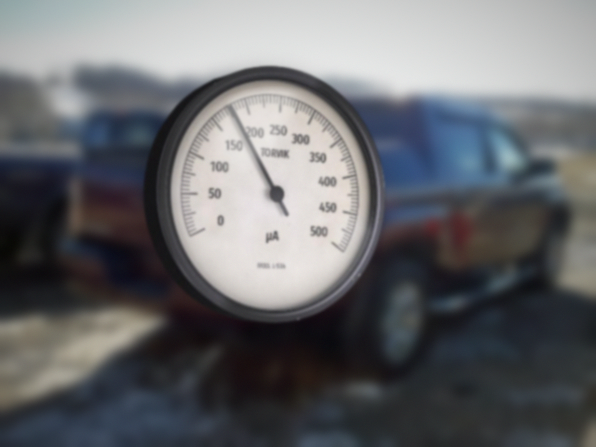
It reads µA 175
